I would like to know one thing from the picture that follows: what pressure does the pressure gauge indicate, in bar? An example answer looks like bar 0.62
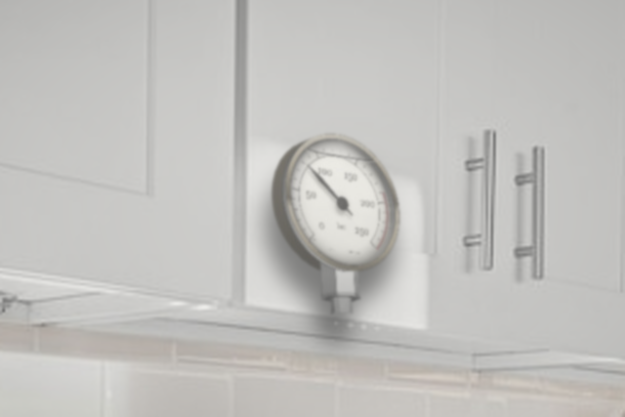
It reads bar 80
